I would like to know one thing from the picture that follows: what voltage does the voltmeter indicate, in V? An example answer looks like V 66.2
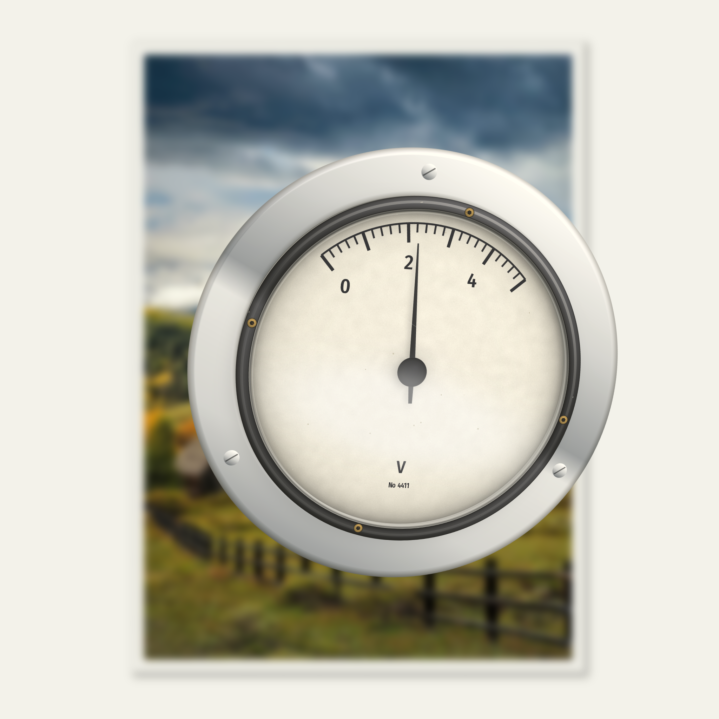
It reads V 2.2
